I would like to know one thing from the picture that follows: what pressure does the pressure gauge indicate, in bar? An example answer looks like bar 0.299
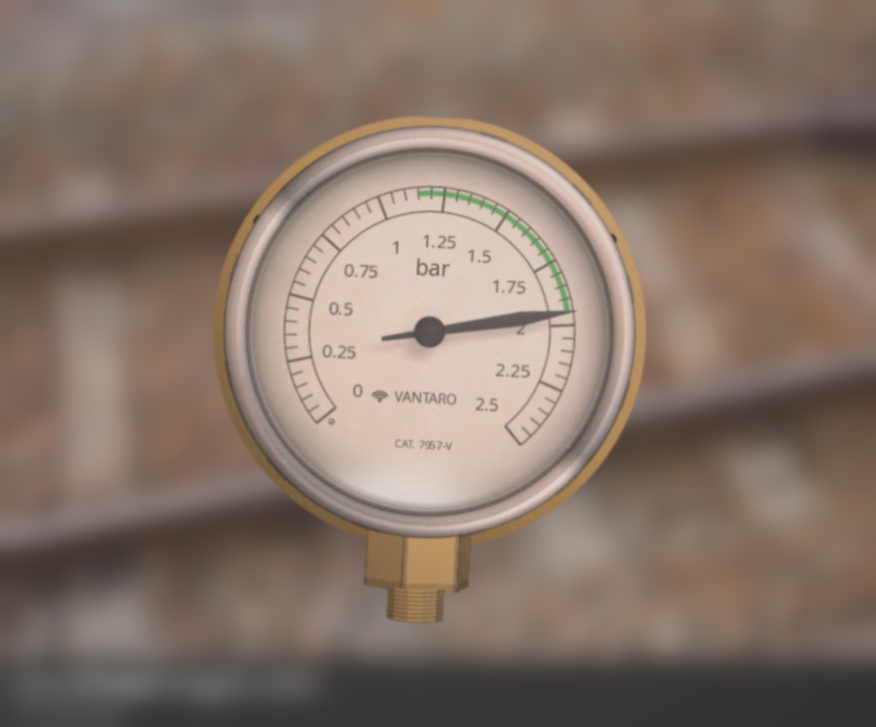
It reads bar 1.95
